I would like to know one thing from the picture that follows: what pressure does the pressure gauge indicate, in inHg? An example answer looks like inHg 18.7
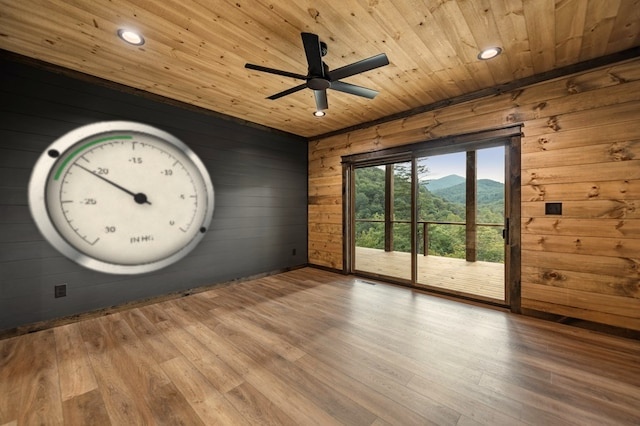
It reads inHg -21
